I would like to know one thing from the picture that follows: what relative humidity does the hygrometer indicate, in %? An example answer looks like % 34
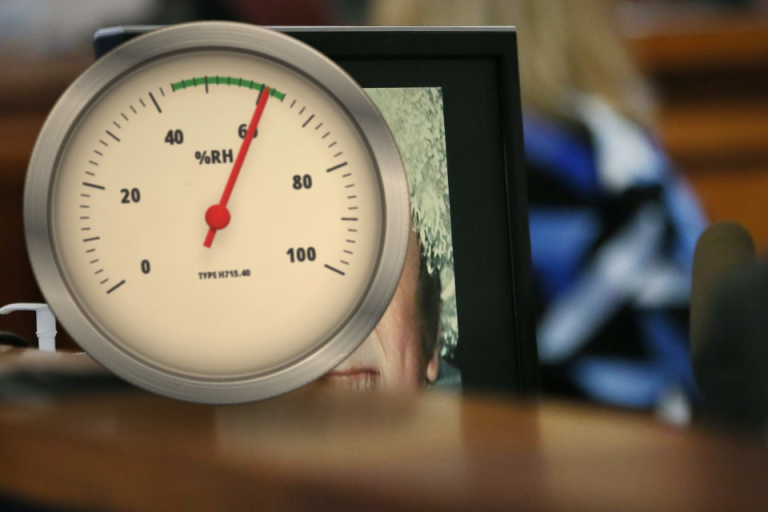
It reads % 61
